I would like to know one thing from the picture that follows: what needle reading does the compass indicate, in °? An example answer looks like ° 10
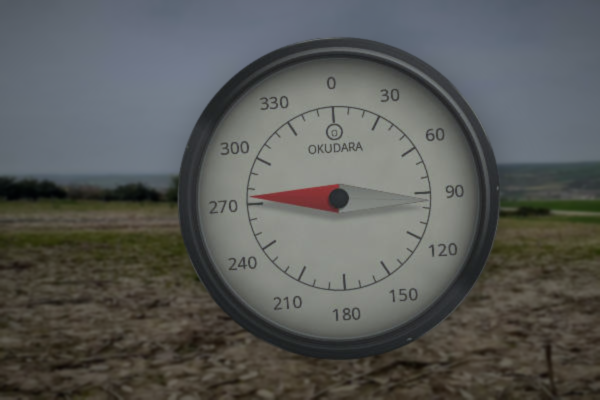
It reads ° 275
